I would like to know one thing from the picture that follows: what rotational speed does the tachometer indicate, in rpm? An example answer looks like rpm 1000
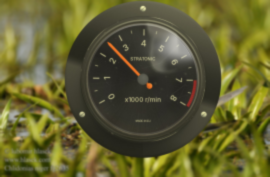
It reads rpm 2500
